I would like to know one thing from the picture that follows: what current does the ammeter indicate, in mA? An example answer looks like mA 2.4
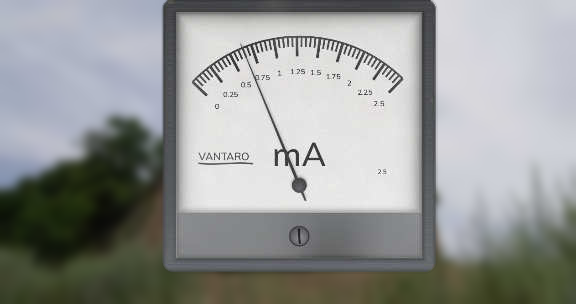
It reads mA 0.65
